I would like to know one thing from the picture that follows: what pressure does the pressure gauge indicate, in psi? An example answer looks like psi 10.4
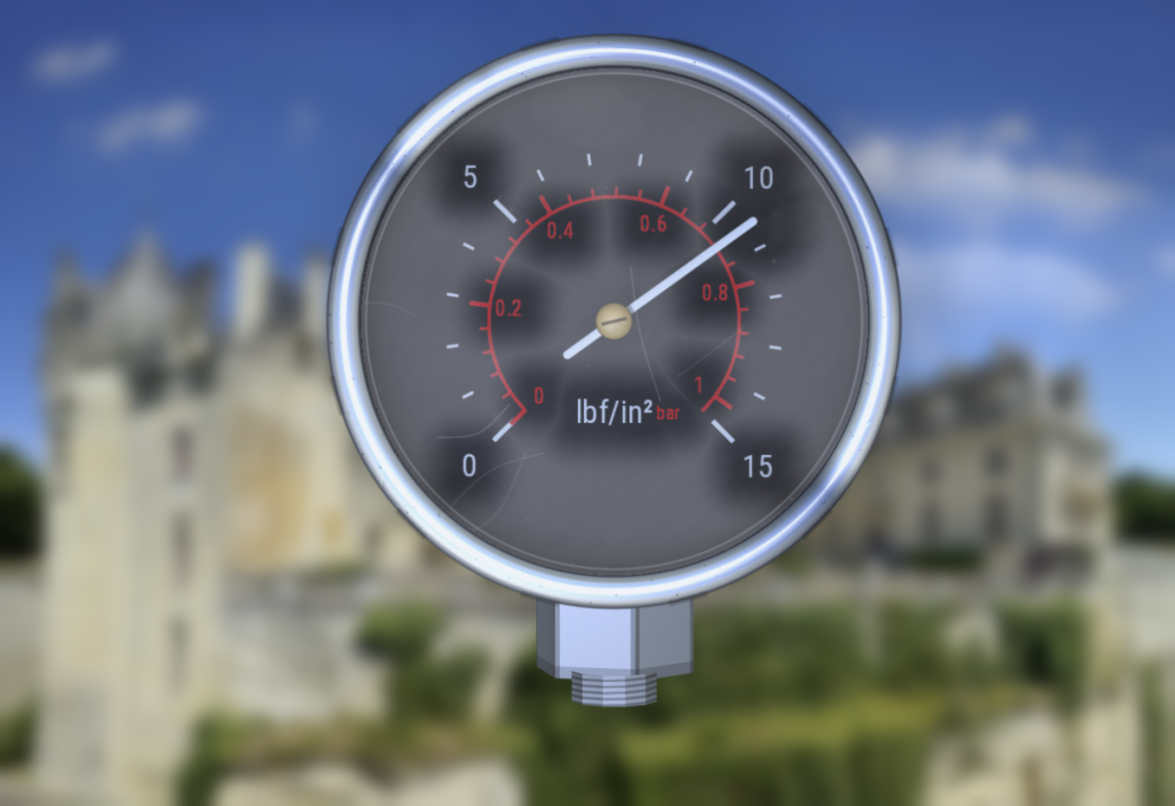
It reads psi 10.5
